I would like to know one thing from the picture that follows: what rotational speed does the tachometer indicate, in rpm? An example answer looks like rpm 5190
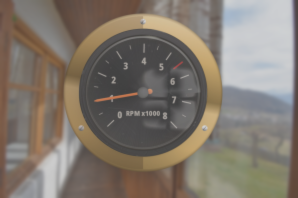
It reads rpm 1000
